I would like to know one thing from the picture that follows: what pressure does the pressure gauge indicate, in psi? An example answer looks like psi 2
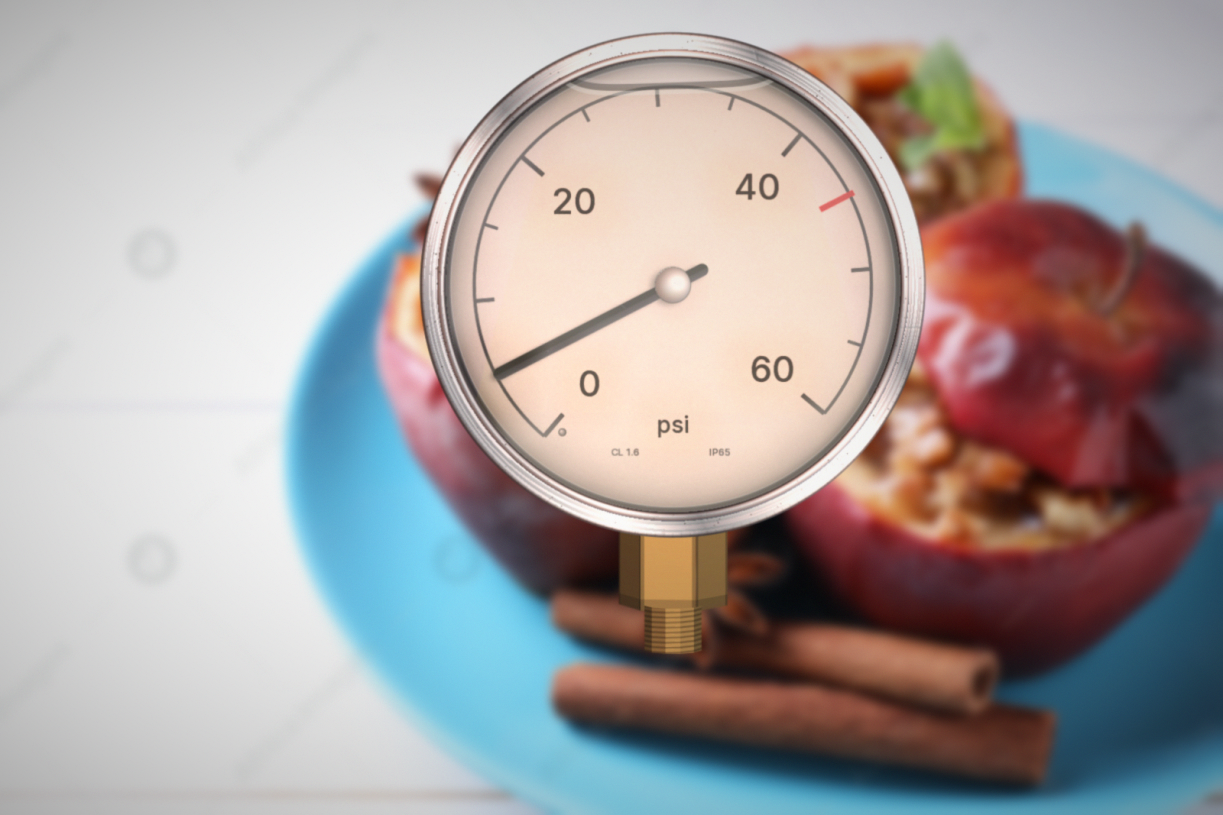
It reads psi 5
